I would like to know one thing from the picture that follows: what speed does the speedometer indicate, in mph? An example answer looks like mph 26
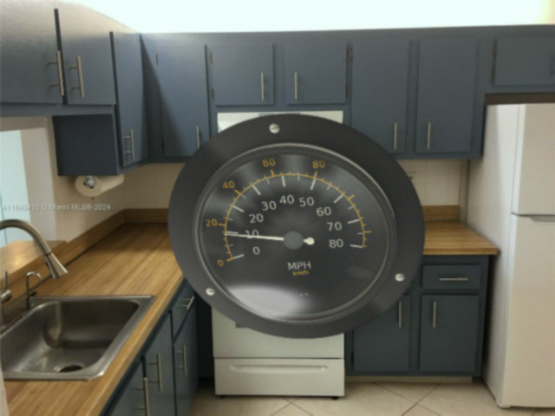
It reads mph 10
